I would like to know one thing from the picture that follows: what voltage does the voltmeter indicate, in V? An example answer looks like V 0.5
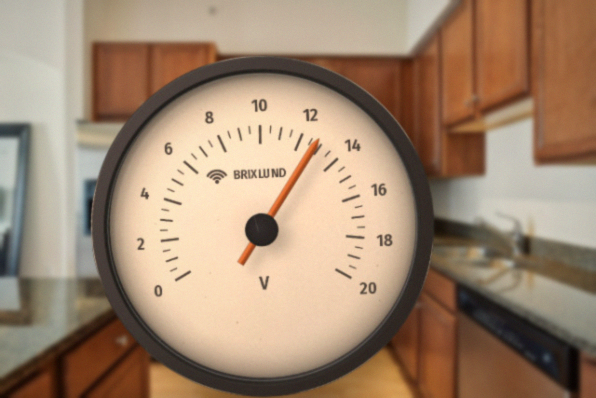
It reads V 12.75
